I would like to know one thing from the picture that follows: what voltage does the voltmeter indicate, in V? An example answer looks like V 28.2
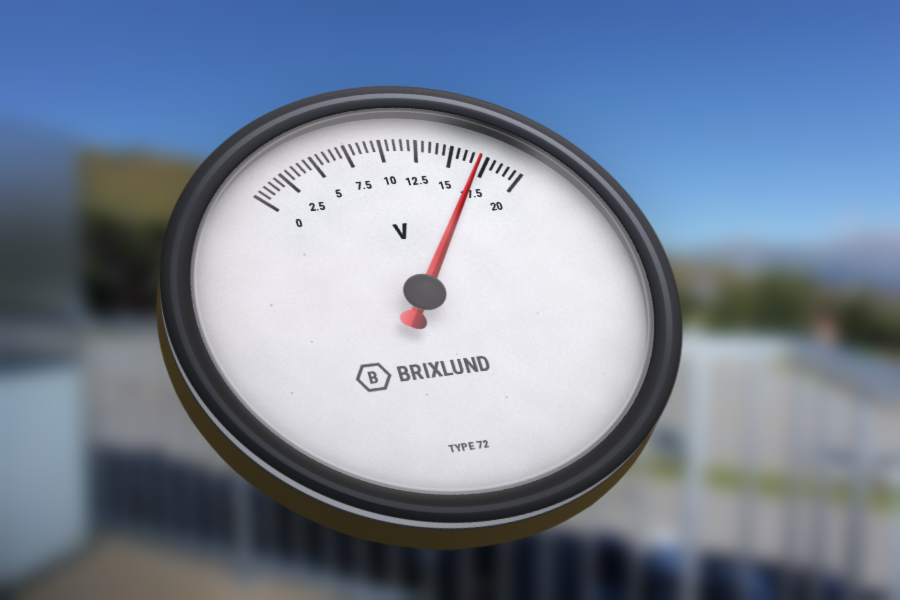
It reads V 17
